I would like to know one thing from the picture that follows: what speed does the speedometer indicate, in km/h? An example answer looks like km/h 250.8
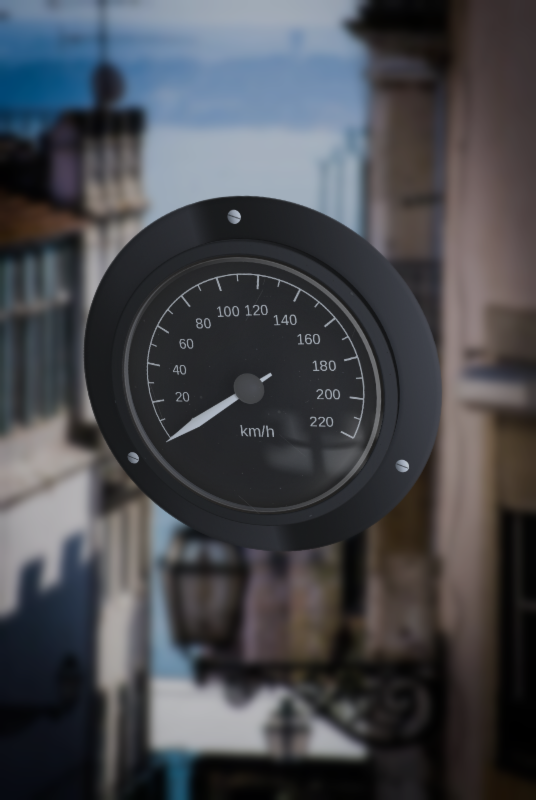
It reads km/h 0
